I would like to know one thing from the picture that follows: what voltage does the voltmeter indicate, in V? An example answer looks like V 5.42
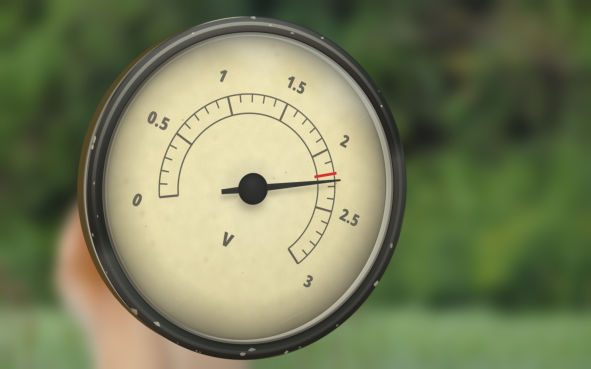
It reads V 2.25
